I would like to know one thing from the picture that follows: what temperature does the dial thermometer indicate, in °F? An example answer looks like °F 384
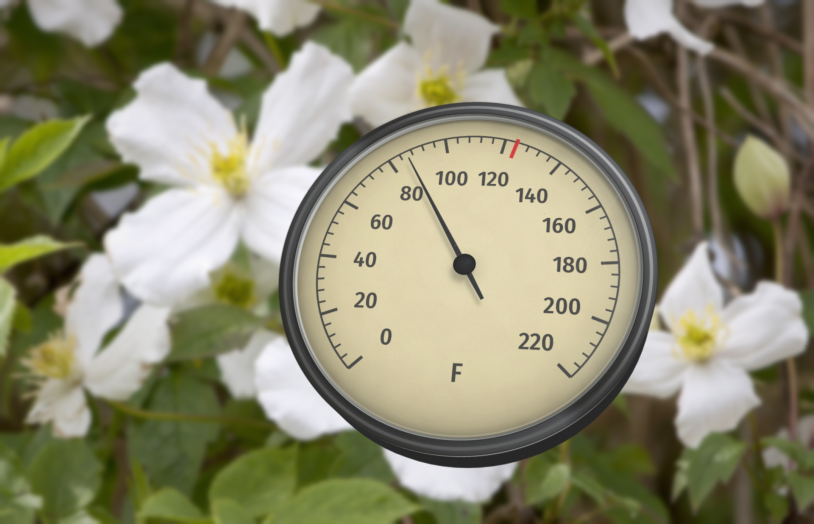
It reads °F 86
